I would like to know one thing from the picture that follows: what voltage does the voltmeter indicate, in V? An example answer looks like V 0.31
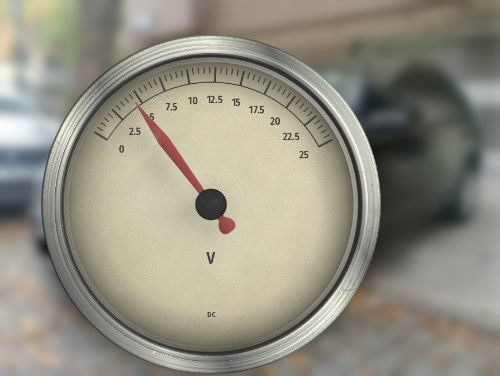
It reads V 4.5
